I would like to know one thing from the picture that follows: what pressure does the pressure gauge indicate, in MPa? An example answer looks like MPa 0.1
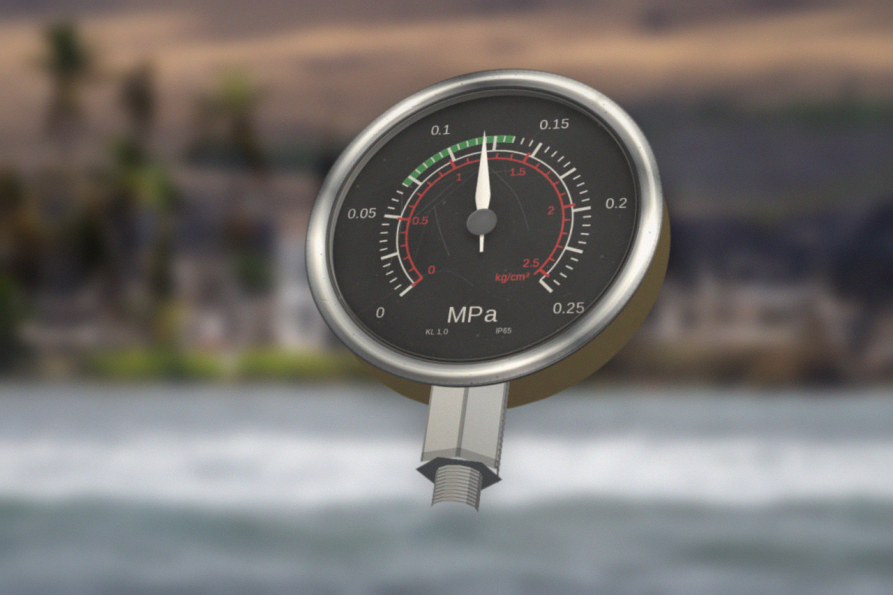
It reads MPa 0.12
